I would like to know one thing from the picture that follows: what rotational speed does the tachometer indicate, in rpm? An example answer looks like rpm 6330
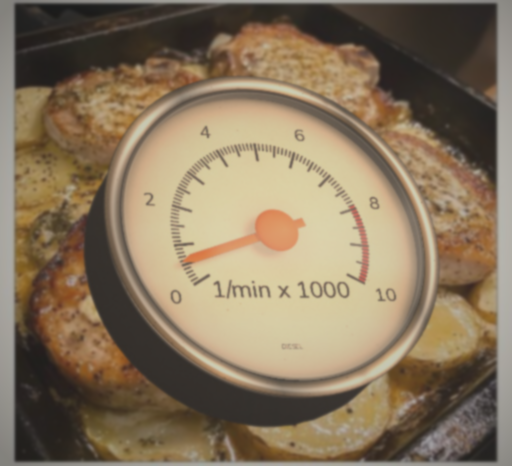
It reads rpm 500
